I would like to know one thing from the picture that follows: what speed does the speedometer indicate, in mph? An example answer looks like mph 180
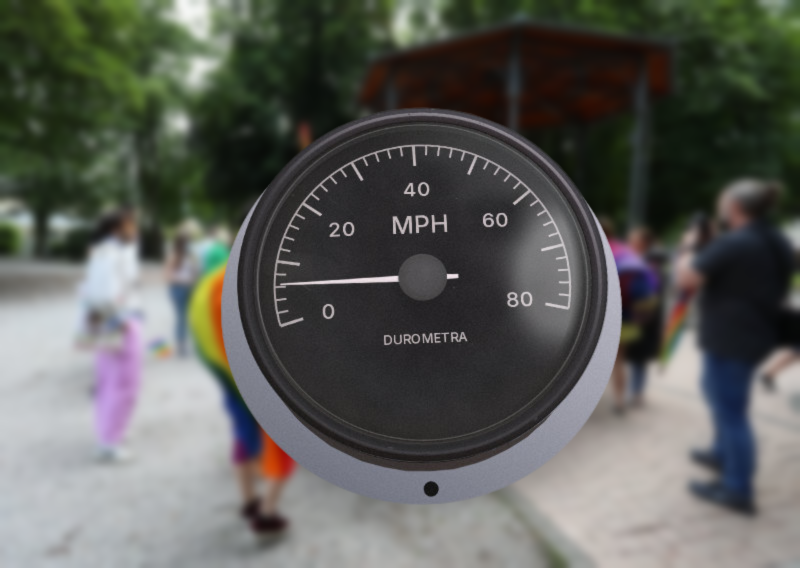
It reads mph 6
